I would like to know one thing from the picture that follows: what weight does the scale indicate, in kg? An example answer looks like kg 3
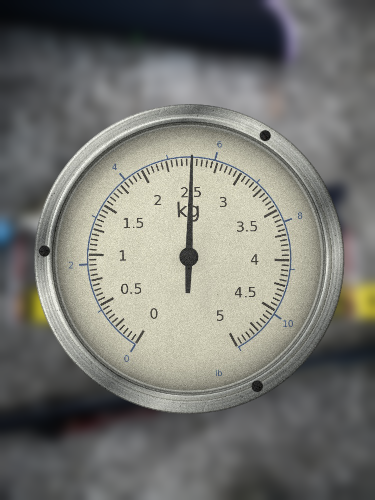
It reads kg 2.5
